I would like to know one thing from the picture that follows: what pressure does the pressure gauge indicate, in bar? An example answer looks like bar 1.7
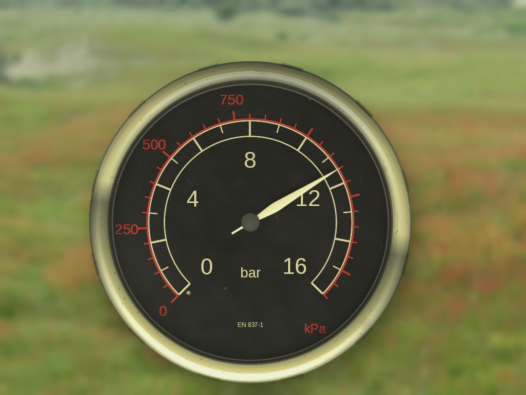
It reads bar 11.5
